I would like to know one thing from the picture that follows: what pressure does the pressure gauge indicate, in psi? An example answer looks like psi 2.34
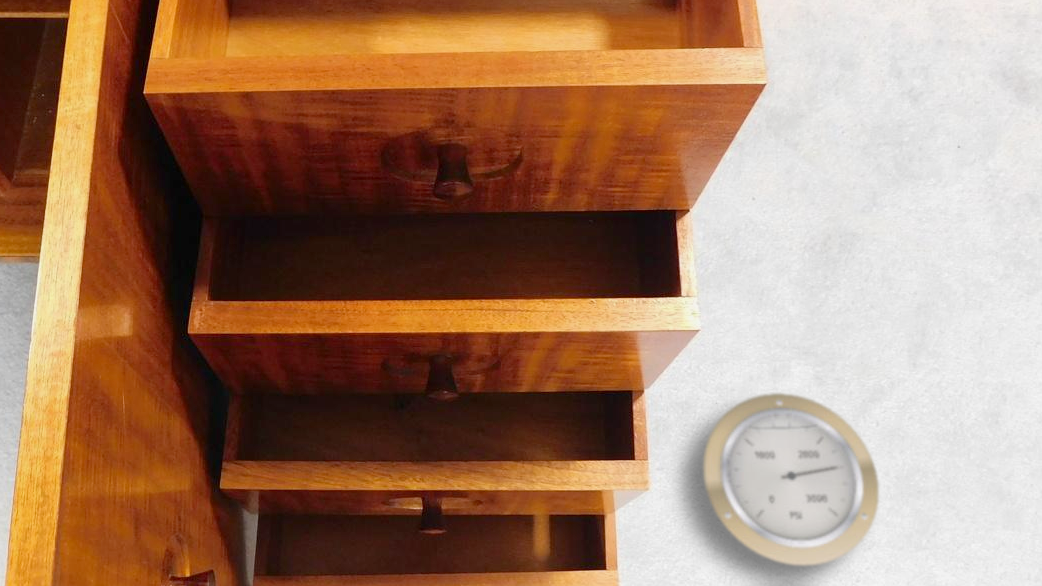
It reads psi 2400
